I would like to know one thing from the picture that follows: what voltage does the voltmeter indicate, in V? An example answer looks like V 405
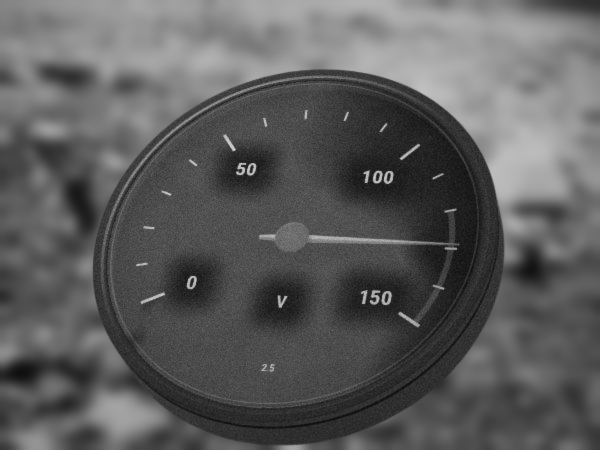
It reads V 130
